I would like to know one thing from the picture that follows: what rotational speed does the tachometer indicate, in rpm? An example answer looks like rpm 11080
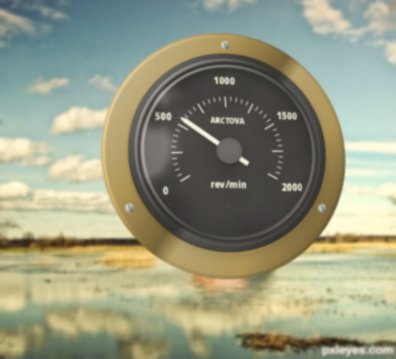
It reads rpm 550
